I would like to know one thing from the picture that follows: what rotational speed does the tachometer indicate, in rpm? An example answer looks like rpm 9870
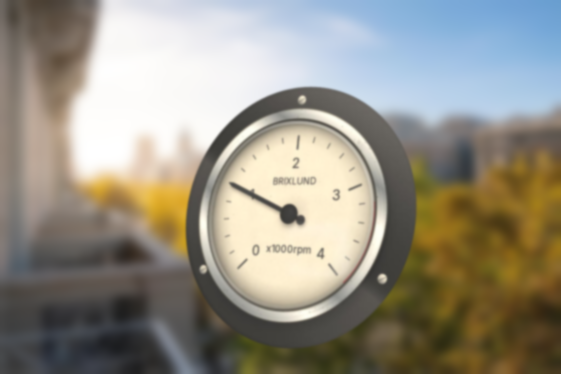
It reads rpm 1000
